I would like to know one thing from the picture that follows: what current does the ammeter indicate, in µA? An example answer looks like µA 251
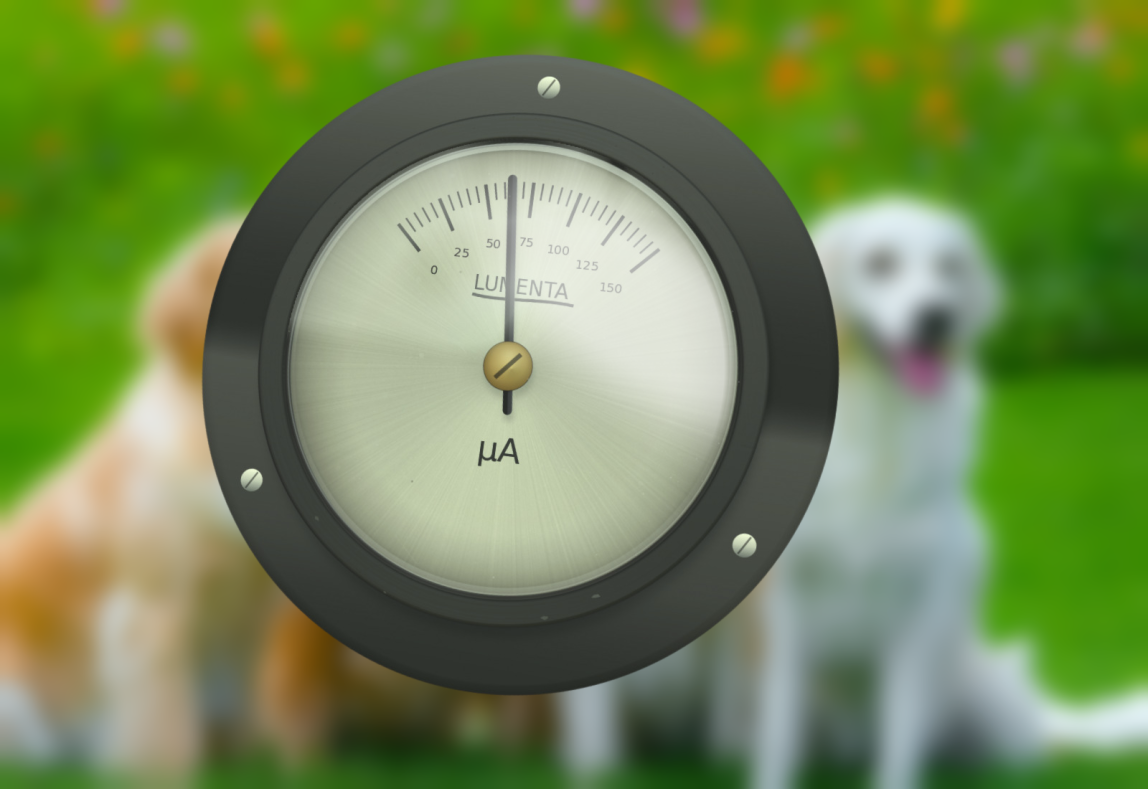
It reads µA 65
